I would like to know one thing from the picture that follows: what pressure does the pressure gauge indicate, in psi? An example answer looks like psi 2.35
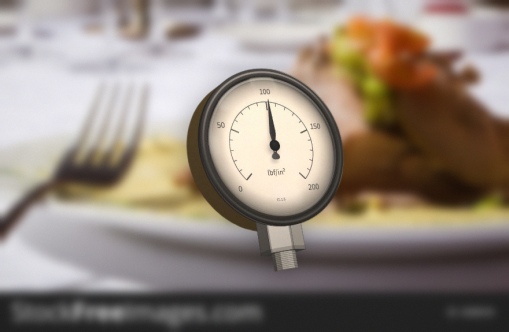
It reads psi 100
